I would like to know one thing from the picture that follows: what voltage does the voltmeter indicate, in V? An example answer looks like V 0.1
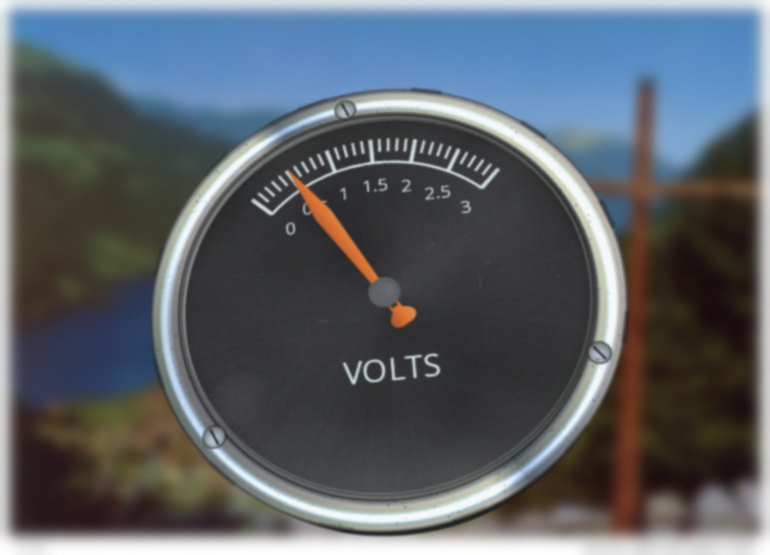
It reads V 0.5
